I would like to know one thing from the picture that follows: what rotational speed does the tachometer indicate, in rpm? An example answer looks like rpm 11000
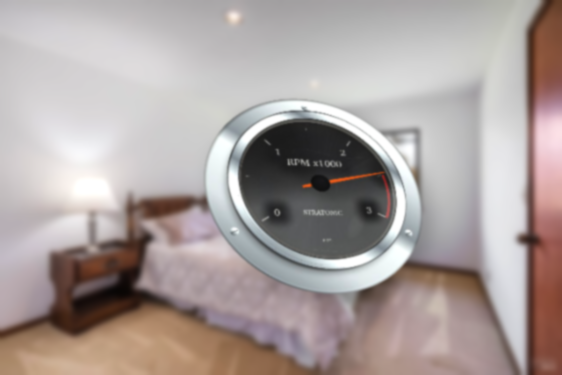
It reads rpm 2500
